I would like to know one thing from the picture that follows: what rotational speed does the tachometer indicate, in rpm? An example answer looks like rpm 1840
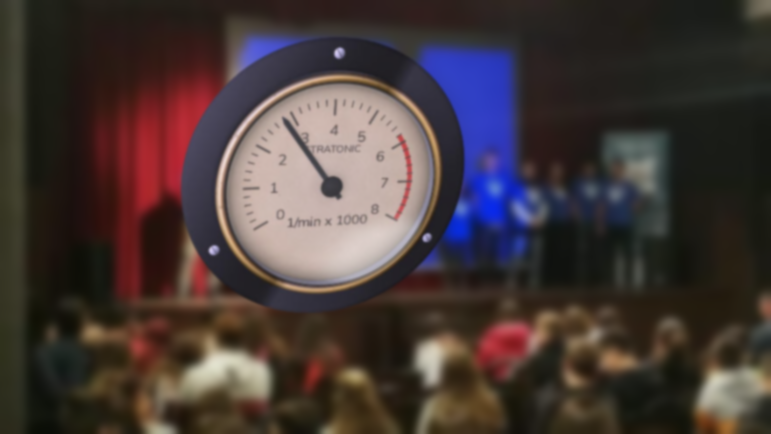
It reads rpm 2800
